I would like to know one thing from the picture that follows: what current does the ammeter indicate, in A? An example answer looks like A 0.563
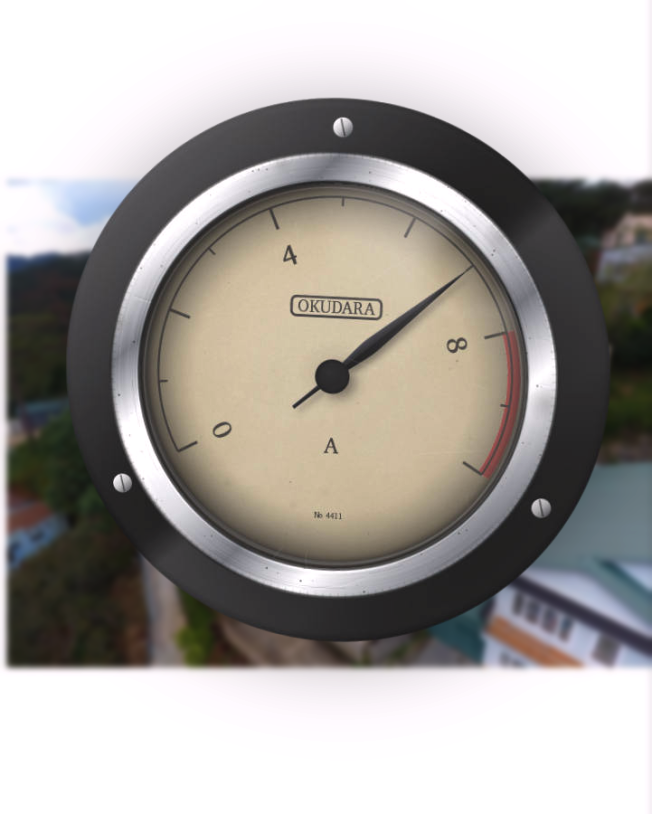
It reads A 7
